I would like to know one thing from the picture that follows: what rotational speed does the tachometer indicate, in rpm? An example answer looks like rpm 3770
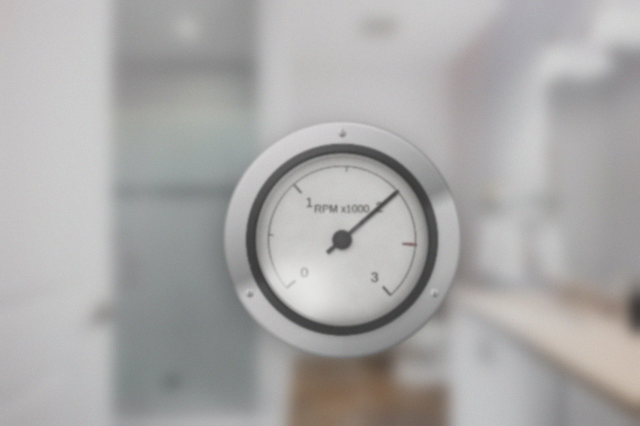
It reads rpm 2000
